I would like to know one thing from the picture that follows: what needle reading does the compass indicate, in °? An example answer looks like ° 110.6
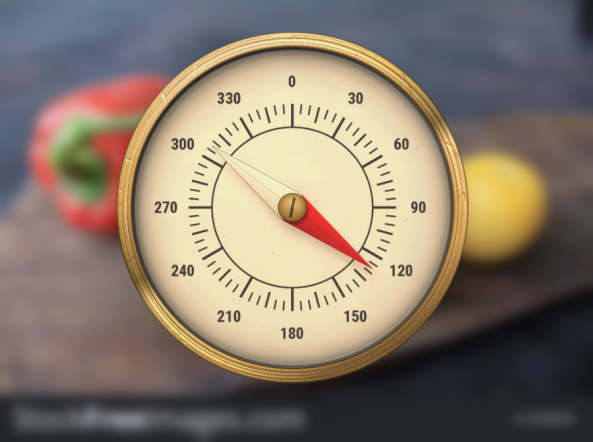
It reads ° 127.5
